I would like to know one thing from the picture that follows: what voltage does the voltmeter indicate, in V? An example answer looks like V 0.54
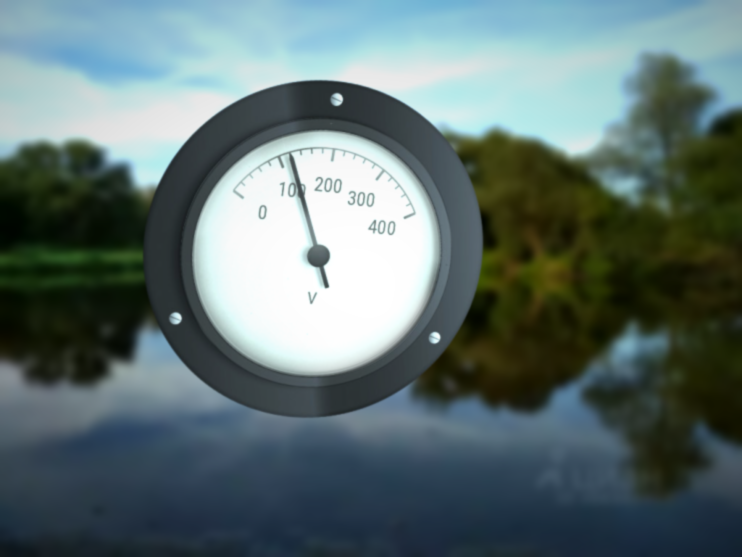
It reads V 120
